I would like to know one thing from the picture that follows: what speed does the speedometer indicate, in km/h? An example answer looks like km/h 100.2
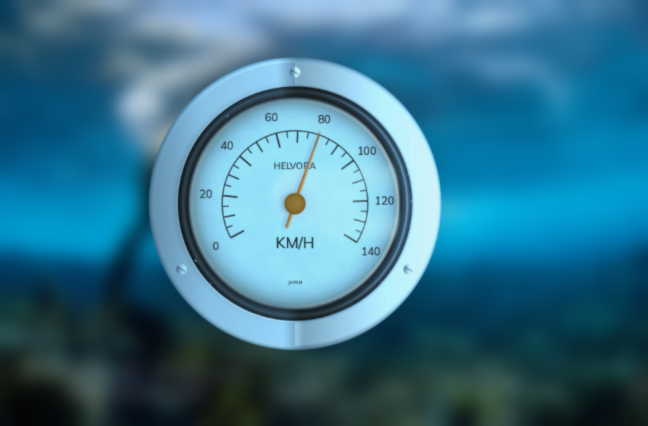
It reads km/h 80
